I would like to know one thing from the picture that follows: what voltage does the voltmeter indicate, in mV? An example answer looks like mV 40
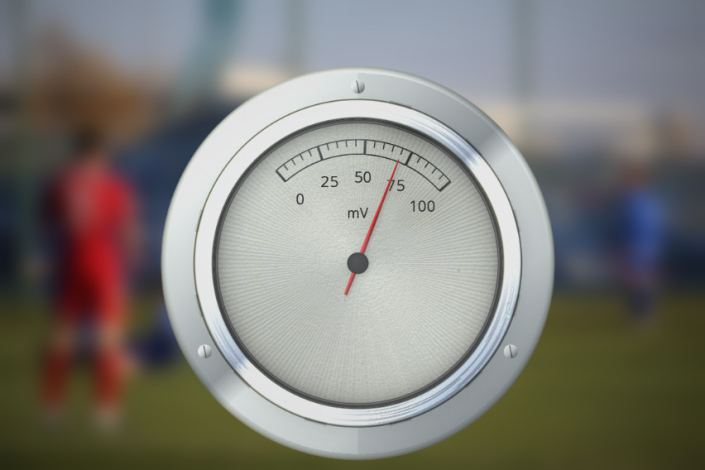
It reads mV 70
